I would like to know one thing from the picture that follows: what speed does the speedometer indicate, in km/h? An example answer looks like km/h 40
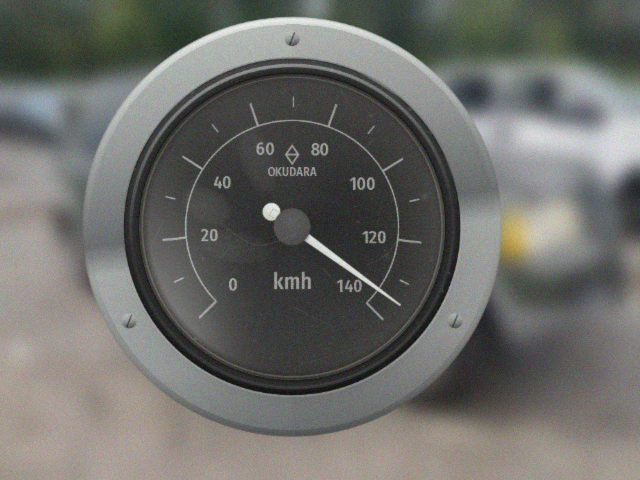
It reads km/h 135
